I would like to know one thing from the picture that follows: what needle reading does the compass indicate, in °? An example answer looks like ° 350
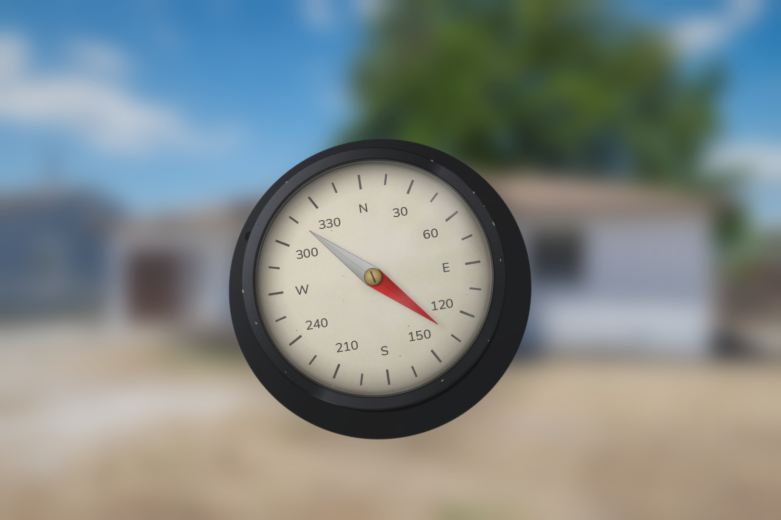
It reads ° 135
